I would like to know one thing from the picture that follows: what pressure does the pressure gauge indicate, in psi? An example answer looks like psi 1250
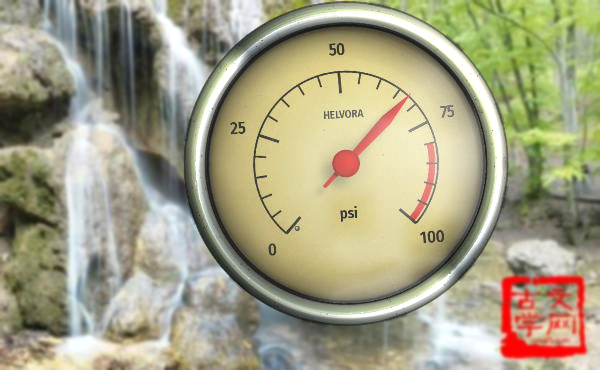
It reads psi 67.5
